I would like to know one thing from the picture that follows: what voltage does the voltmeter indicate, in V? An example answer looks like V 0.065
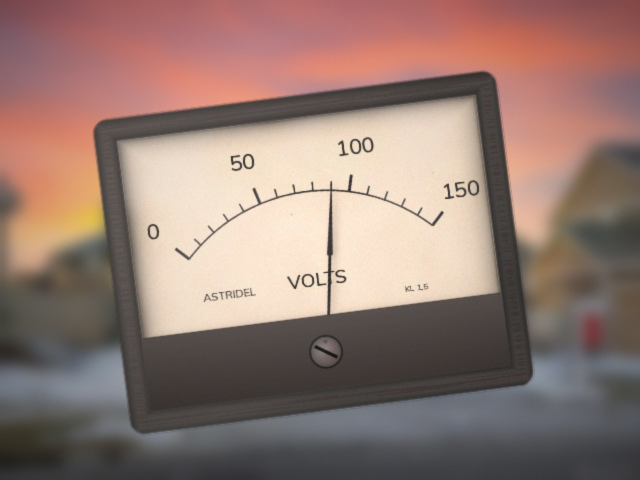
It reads V 90
